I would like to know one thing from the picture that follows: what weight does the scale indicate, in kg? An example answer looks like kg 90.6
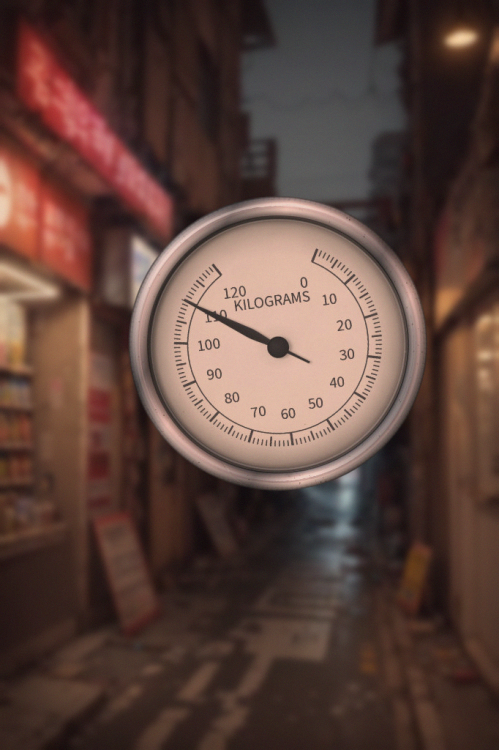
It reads kg 110
